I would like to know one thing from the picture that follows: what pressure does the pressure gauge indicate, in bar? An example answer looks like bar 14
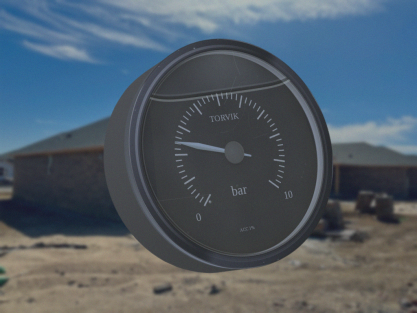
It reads bar 2.4
